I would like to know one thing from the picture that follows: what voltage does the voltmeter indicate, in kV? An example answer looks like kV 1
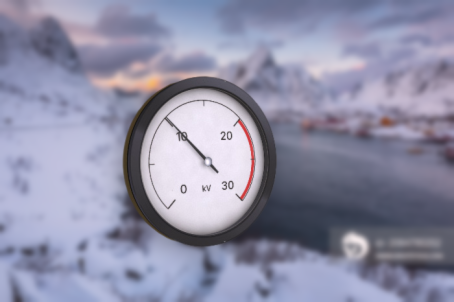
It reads kV 10
